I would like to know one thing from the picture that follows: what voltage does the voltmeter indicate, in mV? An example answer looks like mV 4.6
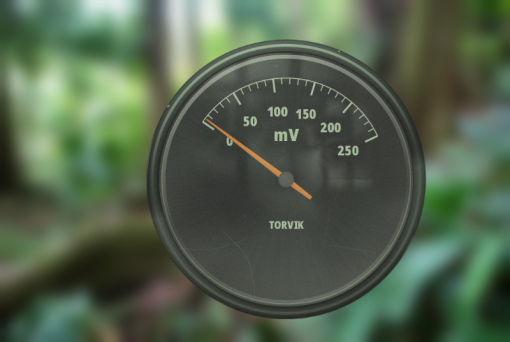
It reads mV 5
